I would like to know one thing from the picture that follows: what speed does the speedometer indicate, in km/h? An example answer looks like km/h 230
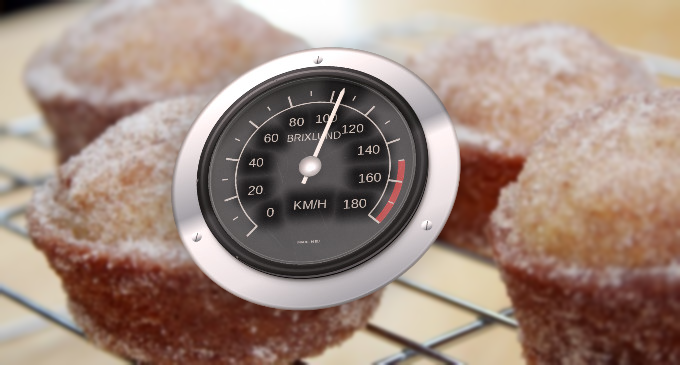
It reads km/h 105
